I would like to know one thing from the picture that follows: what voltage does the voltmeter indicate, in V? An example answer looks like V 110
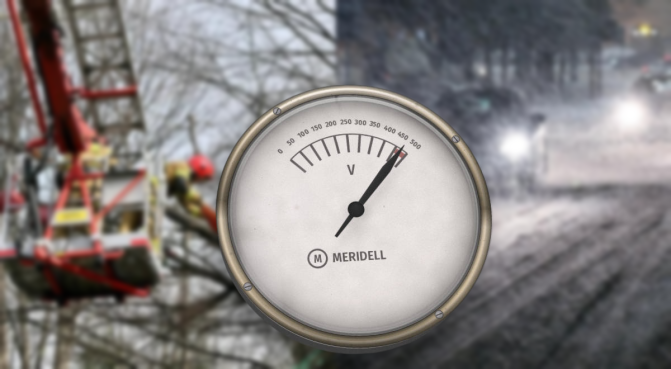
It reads V 475
